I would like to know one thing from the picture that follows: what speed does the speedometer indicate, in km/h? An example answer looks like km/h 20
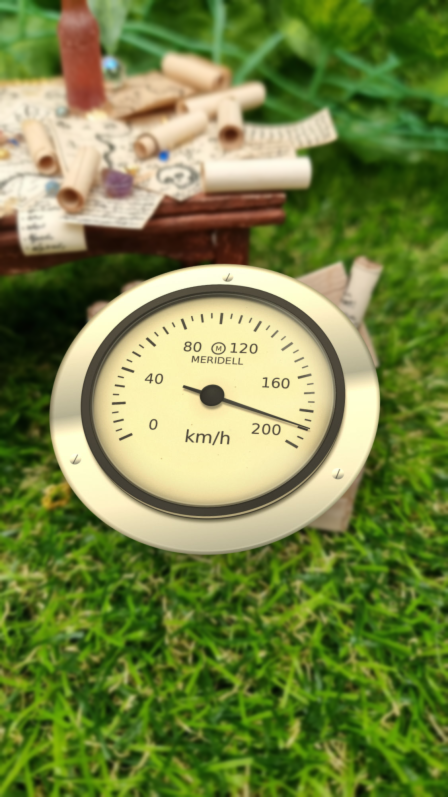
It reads km/h 190
